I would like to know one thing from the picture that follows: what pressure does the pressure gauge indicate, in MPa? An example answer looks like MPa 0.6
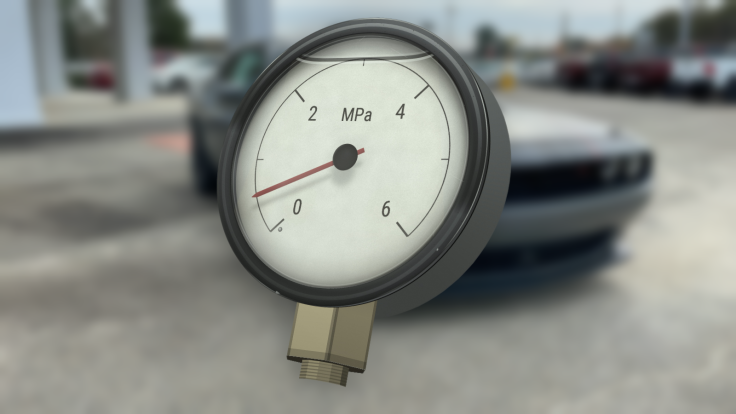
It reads MPa 0.5
